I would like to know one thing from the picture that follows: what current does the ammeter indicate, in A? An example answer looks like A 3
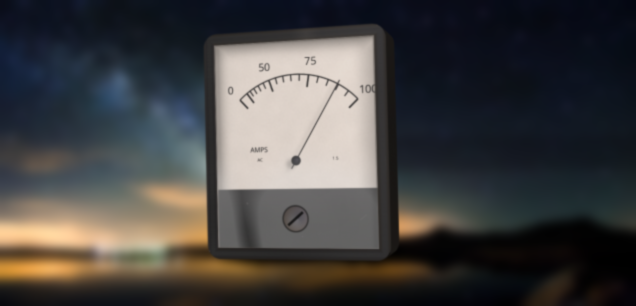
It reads A 90
